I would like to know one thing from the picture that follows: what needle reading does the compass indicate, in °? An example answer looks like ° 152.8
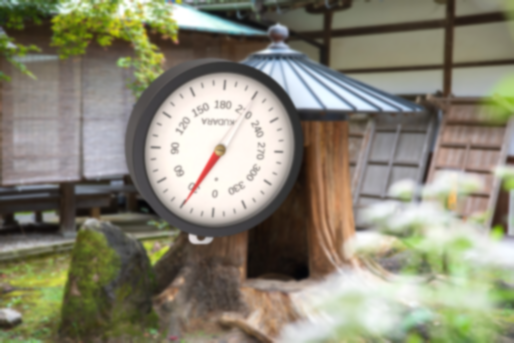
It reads ° 30
